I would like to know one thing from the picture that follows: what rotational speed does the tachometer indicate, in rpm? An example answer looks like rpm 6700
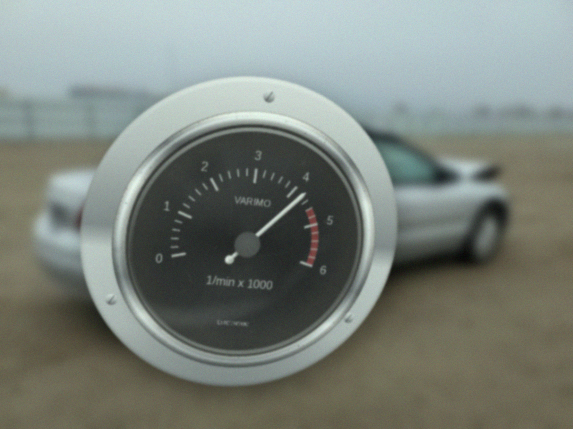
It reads rpm 4200
